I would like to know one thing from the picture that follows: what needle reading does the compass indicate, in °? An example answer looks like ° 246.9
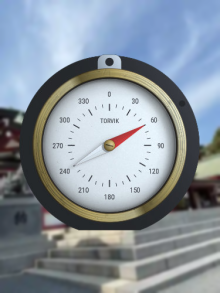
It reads ° 60
